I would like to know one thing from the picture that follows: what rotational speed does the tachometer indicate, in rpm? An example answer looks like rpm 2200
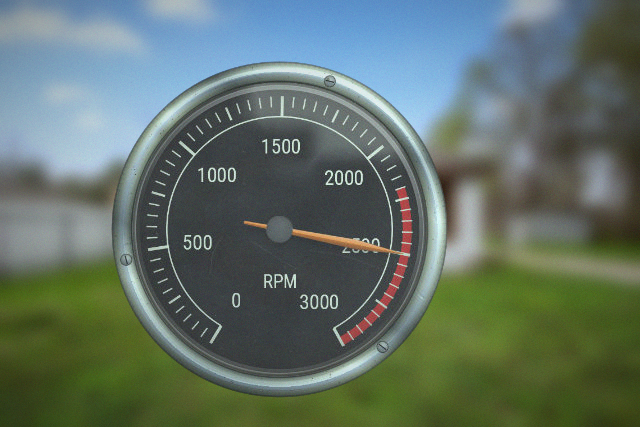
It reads rpm 2500
